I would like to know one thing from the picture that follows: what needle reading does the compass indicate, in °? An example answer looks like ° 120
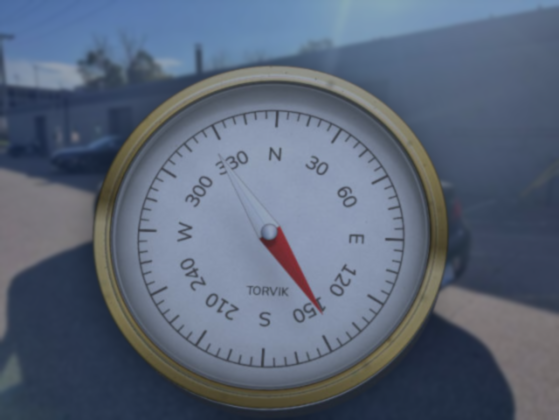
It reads ° 145
